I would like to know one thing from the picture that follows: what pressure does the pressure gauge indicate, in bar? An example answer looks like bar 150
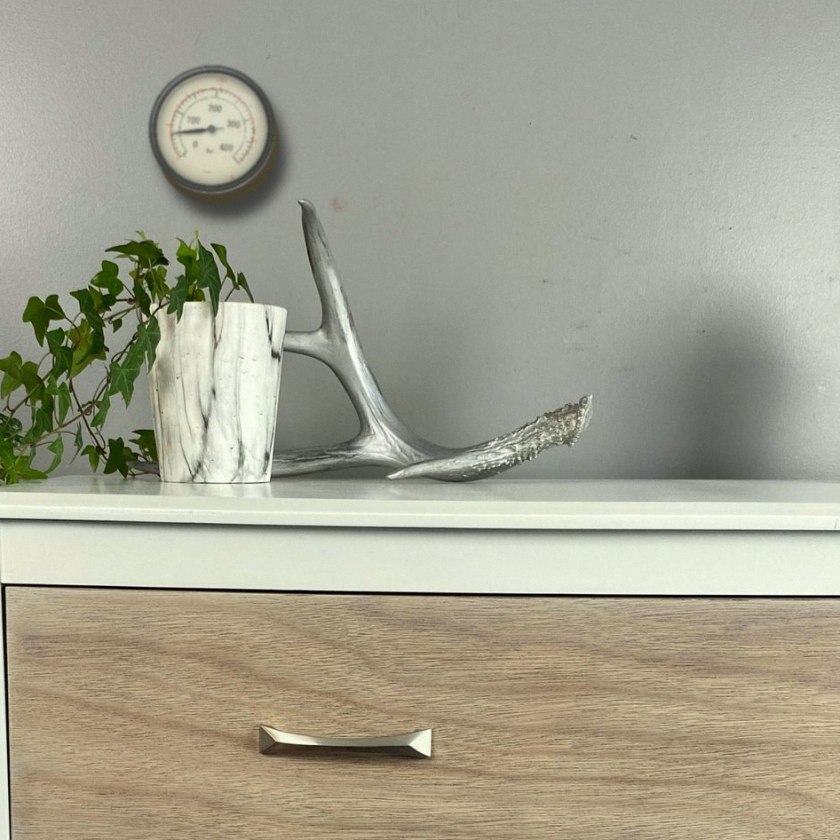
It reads bar 50
